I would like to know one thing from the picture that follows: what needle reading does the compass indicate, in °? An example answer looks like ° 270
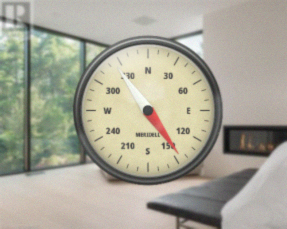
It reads ° 145
